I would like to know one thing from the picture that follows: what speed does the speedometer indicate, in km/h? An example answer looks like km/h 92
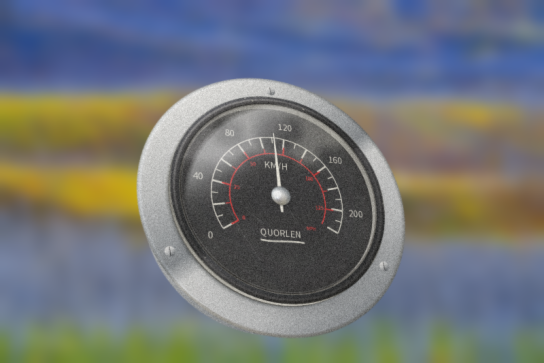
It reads km/h 110
